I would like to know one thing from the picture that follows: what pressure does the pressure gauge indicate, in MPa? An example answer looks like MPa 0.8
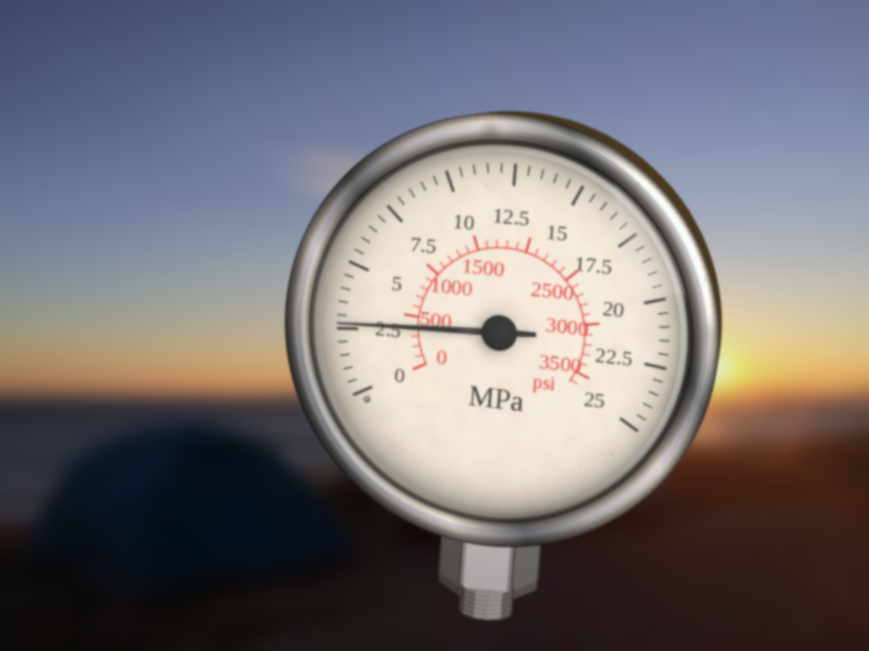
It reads MPa 2.75
